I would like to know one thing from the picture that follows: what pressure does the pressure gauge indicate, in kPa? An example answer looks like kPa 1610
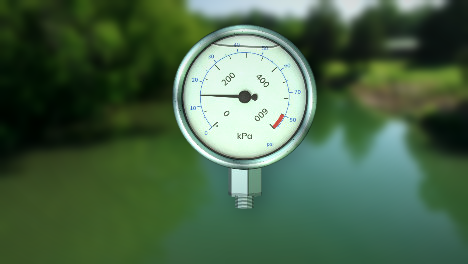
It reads kPa 100
